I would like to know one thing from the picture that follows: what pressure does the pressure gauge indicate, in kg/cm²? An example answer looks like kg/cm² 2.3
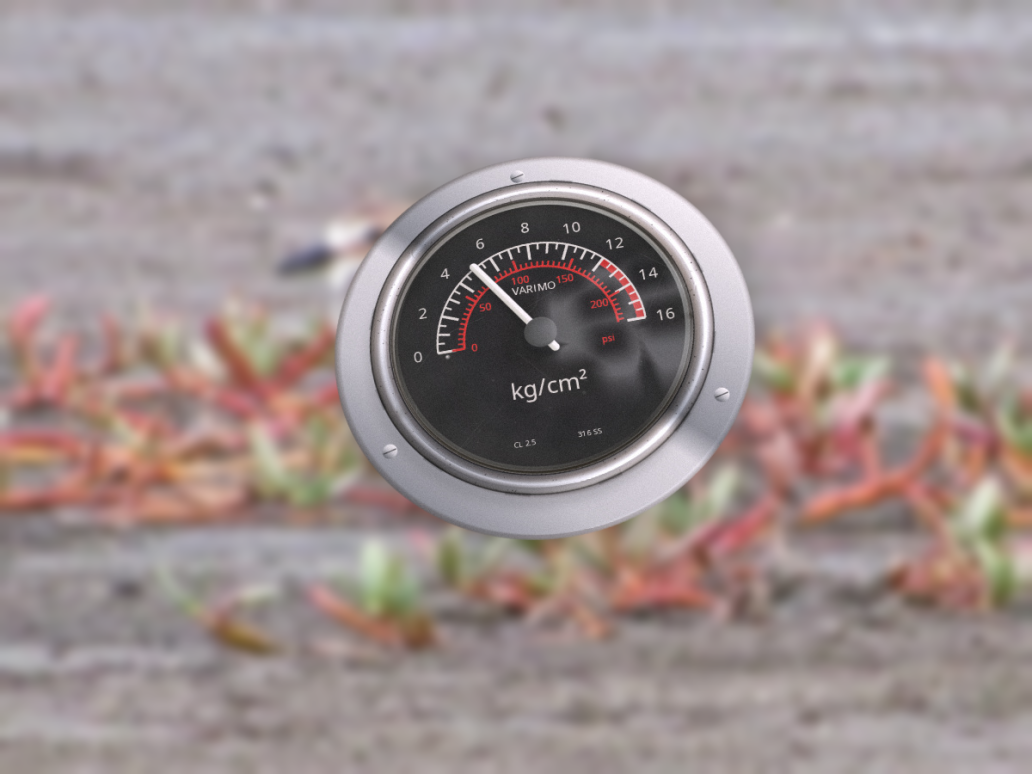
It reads kg/cm² 5
